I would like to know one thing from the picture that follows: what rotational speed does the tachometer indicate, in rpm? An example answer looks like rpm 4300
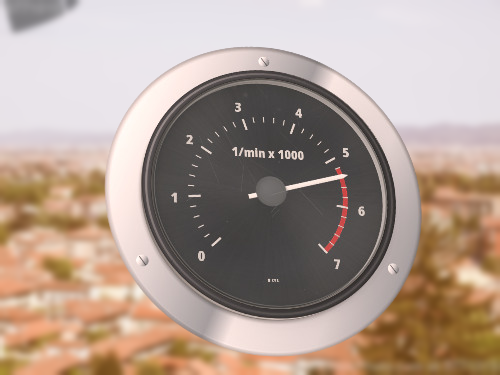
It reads rpm 5400
